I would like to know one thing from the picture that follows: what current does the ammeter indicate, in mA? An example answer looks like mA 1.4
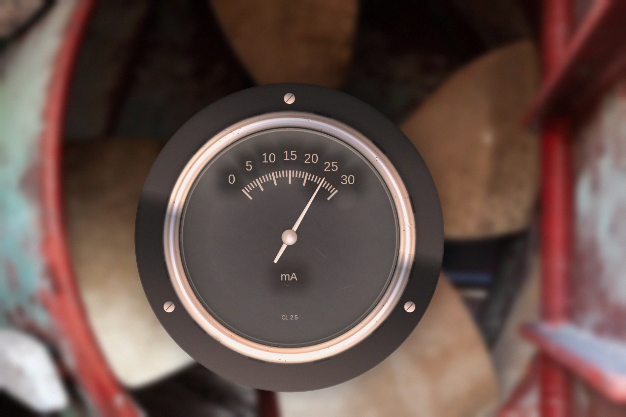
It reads mA 25
